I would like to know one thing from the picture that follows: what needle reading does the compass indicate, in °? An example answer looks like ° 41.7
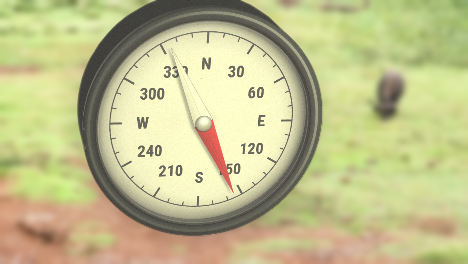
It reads ° 155
